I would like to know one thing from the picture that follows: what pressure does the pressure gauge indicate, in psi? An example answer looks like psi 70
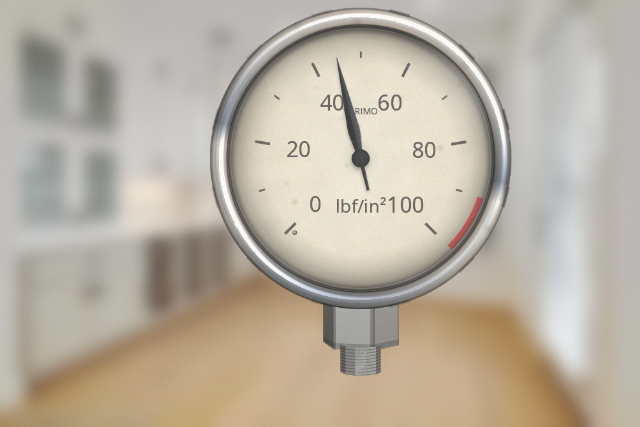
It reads psi 45
